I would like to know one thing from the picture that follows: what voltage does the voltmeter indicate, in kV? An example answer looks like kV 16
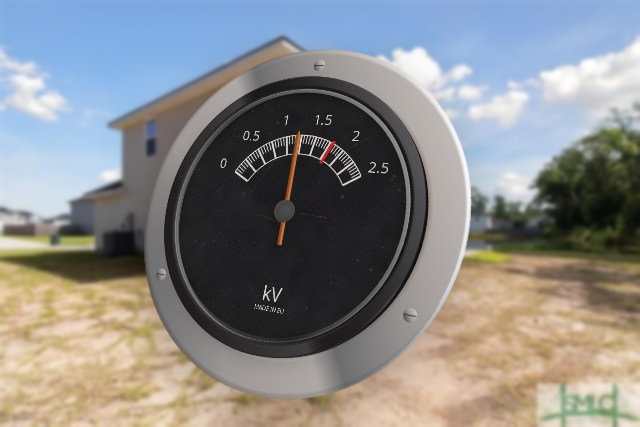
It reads kV 1.25
